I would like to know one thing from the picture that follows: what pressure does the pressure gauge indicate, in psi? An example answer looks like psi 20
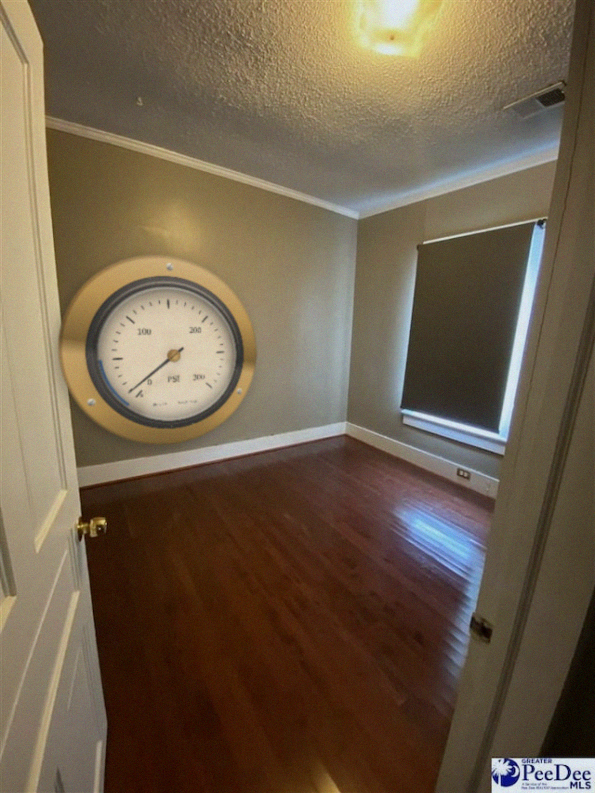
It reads psi 10
